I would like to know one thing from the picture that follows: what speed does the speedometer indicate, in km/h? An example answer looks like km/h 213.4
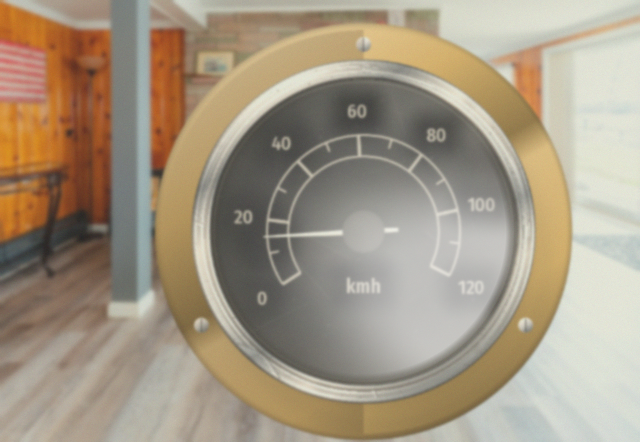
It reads km/h 15
